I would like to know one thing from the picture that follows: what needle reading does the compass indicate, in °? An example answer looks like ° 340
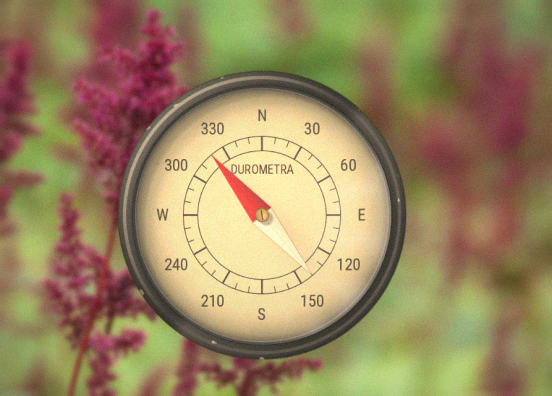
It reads ° 320
